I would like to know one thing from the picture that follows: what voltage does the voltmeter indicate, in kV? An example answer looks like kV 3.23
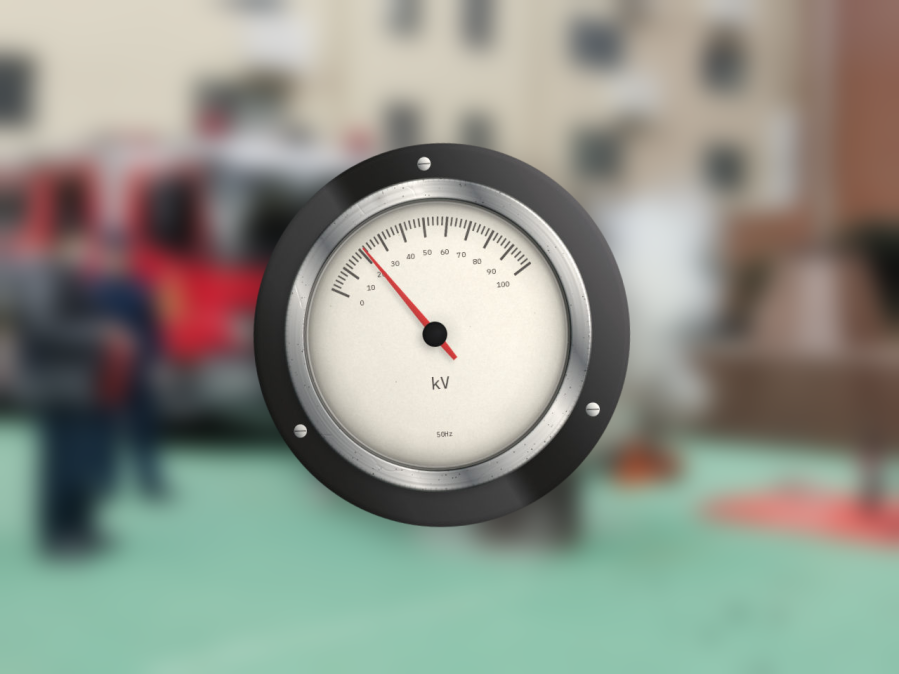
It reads kV 22
